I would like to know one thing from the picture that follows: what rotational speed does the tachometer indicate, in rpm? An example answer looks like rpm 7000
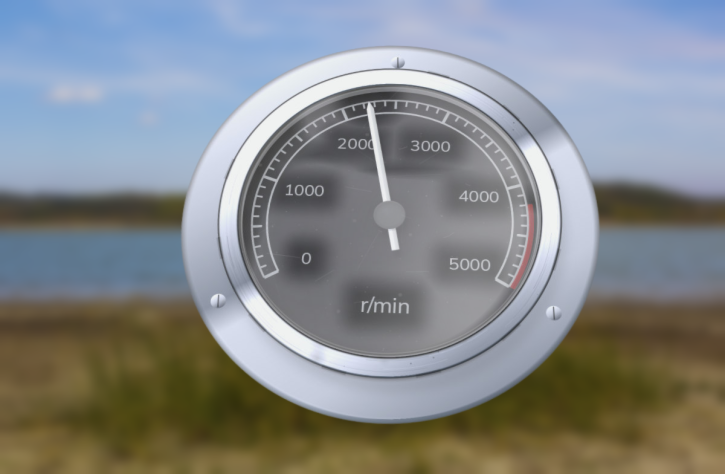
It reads rpm 2250
